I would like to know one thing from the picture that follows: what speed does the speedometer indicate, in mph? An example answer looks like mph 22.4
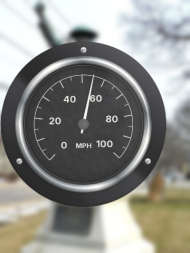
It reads mph 55
